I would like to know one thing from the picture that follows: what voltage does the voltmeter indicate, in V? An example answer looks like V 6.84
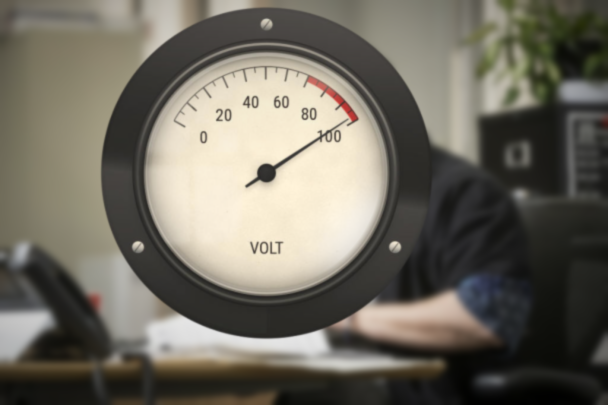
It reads V 97.5
